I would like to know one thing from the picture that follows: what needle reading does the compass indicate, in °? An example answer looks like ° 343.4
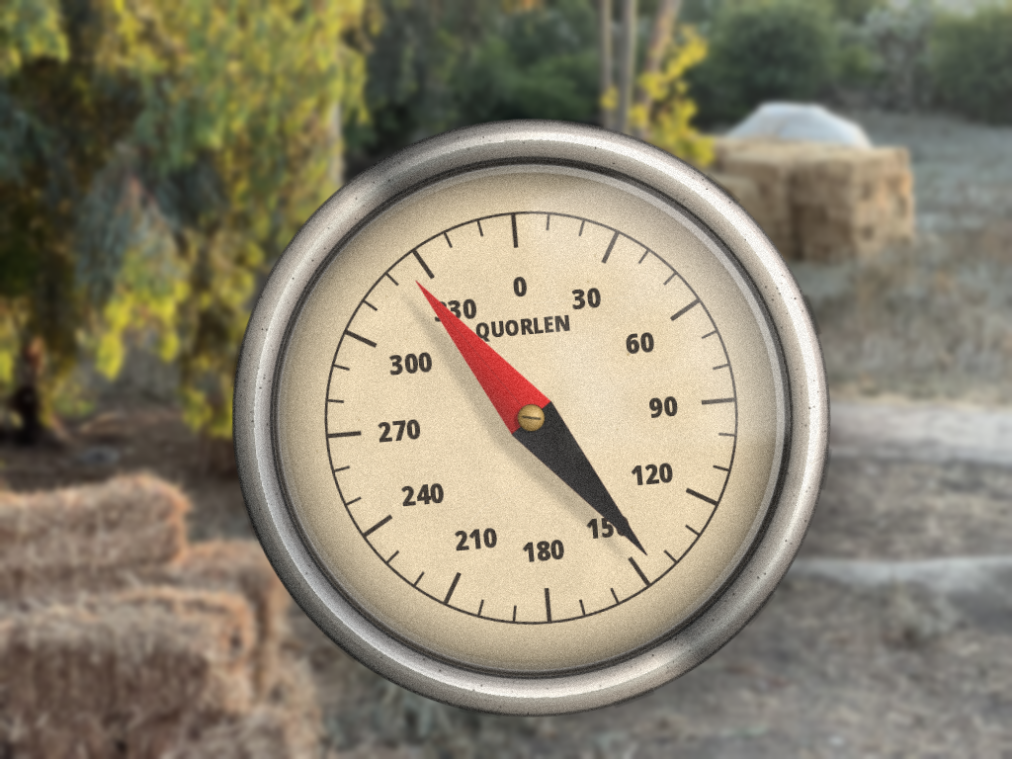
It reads ° 325
